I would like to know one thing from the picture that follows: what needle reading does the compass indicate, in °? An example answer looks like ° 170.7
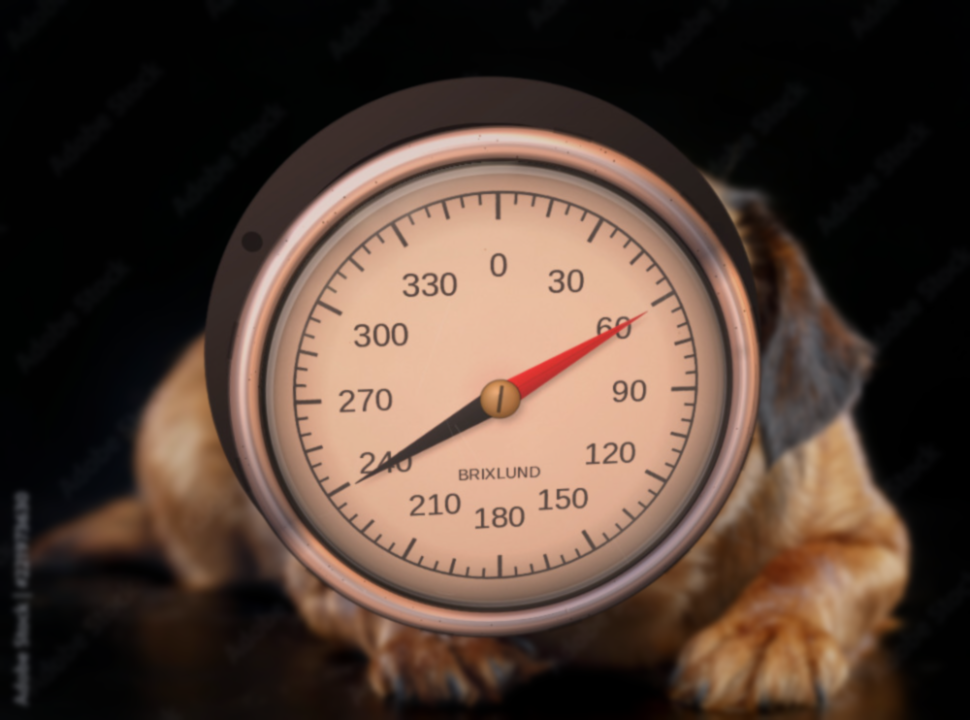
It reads ° 60
